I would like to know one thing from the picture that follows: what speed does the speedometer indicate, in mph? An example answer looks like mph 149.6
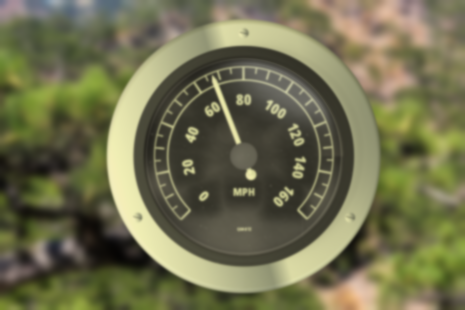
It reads mph 67.5
